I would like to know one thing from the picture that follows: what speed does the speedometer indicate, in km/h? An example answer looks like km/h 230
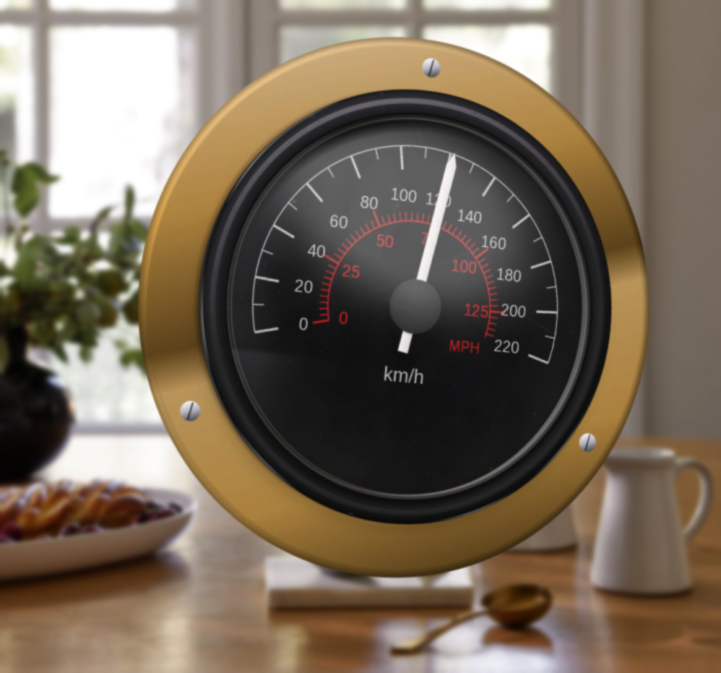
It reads km/h 120
